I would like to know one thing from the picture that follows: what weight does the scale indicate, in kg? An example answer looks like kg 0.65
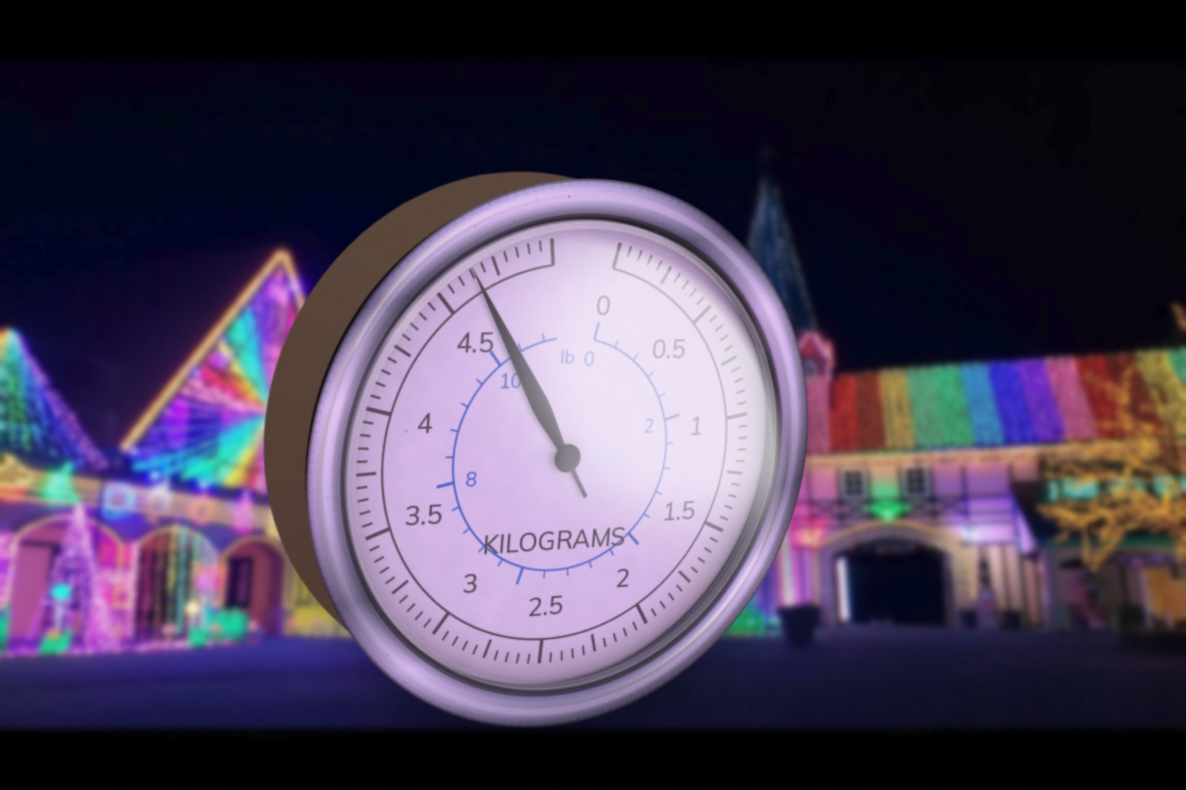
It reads kg 4.65
